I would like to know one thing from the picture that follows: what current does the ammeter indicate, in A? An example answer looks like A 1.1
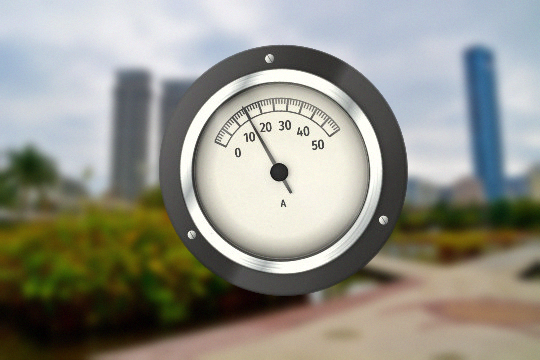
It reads A 15
